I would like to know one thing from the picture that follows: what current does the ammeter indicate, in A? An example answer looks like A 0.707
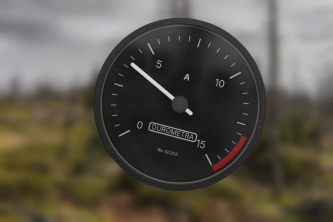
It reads A 3.75
